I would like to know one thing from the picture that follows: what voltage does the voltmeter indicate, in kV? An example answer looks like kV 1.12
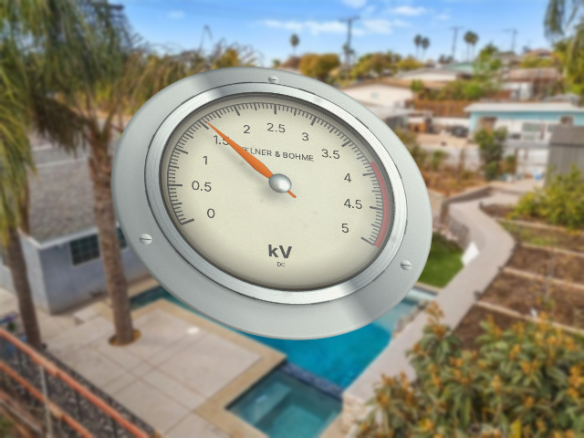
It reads kV 1.5
